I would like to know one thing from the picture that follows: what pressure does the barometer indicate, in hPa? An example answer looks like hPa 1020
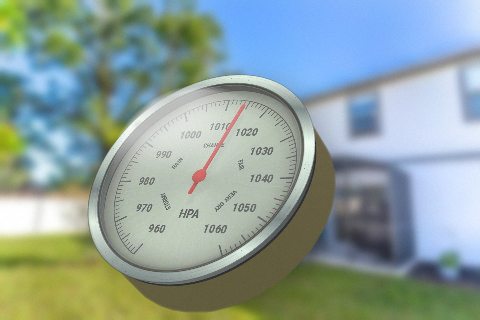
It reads hPa 1015
